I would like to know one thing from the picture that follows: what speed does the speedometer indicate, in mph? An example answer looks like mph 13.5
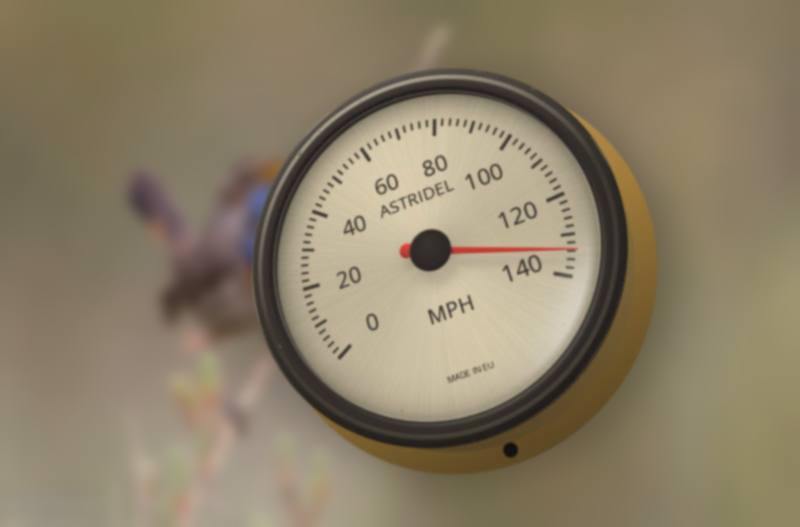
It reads mph 134
